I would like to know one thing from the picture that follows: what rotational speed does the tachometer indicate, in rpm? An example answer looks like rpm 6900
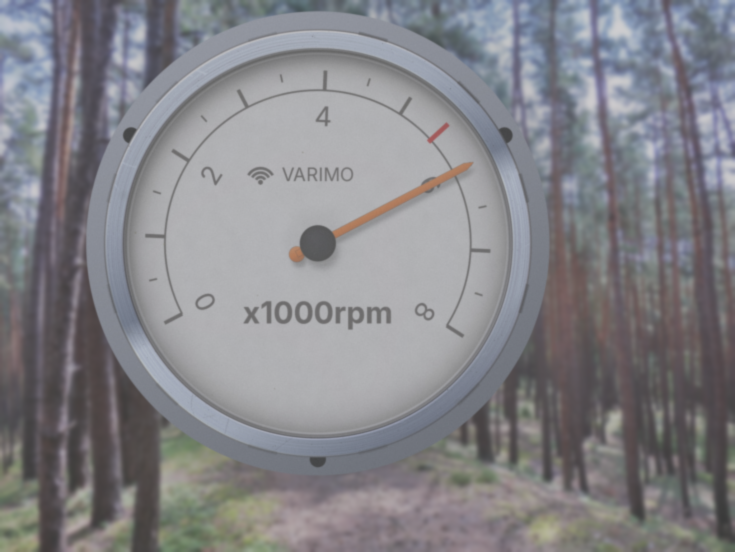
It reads rpm 6000
